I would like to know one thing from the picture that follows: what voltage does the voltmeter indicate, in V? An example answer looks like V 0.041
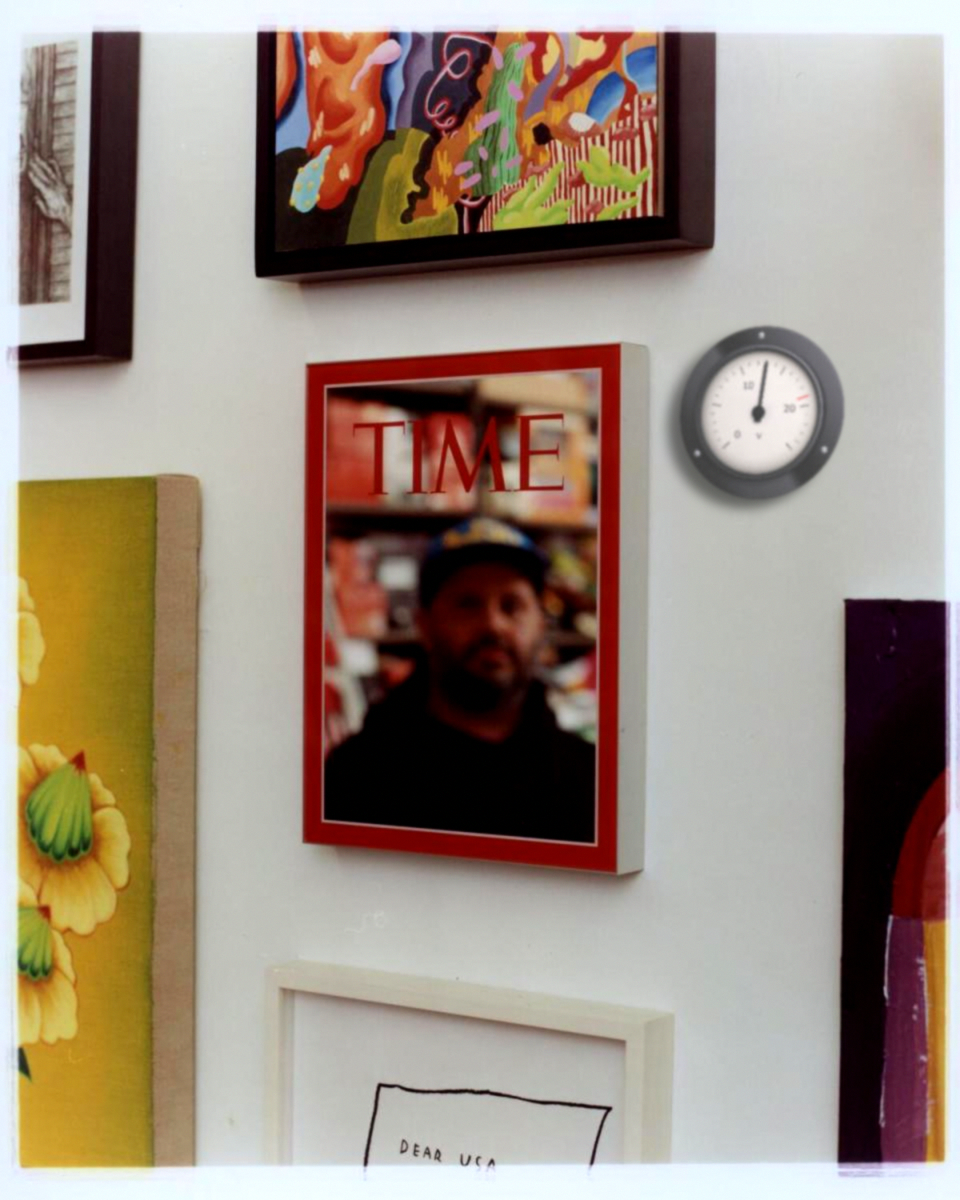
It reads V 13
